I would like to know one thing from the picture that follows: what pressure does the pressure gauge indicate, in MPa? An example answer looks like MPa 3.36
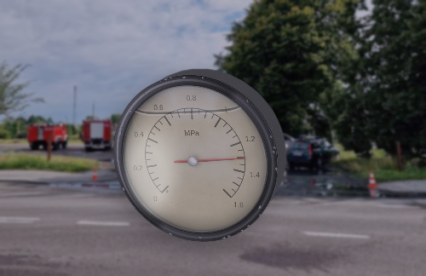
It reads MPa 1.3
